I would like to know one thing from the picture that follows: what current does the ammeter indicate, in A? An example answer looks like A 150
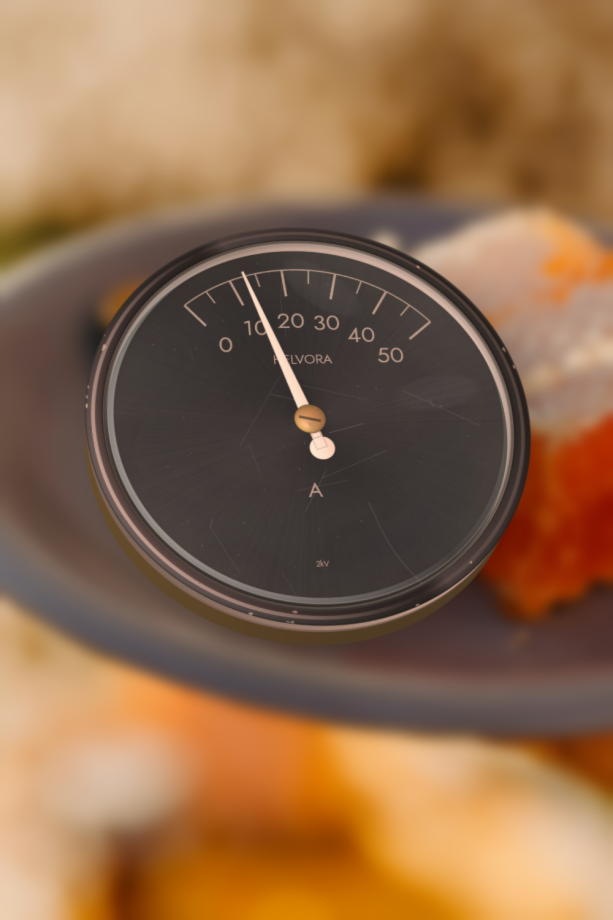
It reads A 12.5
